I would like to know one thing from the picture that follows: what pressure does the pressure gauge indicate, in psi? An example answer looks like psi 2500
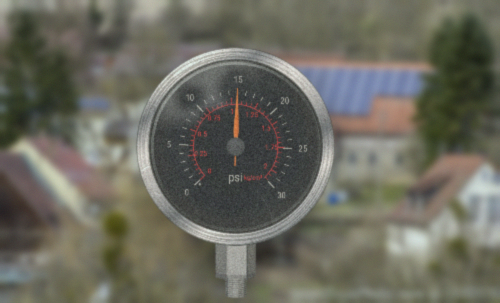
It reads psi 15
